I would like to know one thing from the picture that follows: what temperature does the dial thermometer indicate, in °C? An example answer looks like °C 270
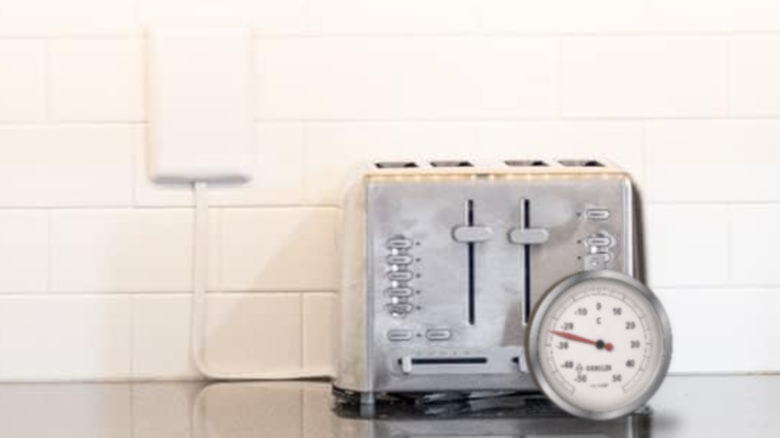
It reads °C -25
